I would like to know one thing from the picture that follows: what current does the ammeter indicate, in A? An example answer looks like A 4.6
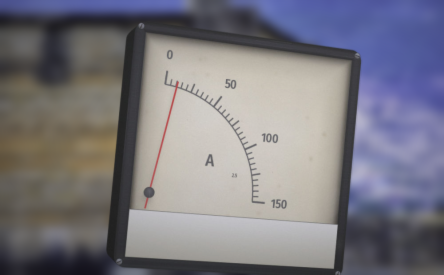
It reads A 10
